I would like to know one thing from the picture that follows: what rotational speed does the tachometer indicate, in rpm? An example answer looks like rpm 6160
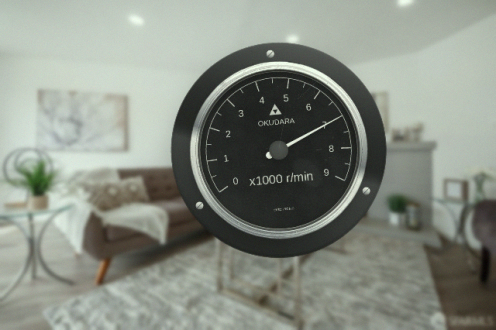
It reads rpm 7000
